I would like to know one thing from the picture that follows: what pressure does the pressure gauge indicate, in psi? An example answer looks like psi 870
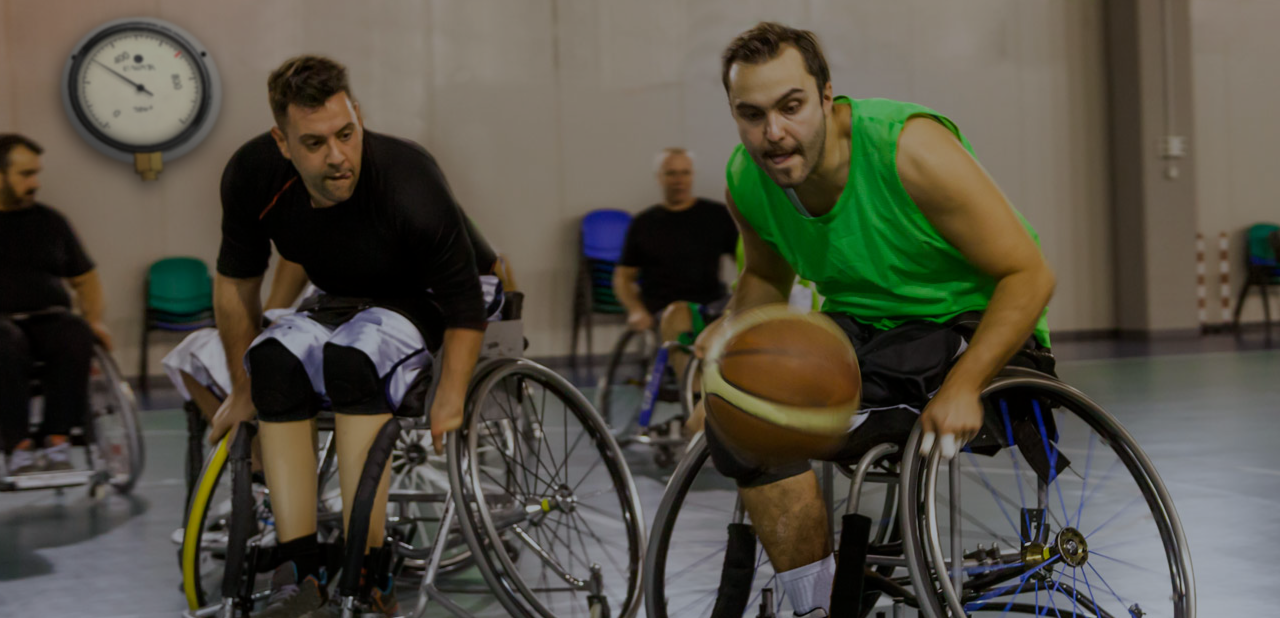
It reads psi 300
